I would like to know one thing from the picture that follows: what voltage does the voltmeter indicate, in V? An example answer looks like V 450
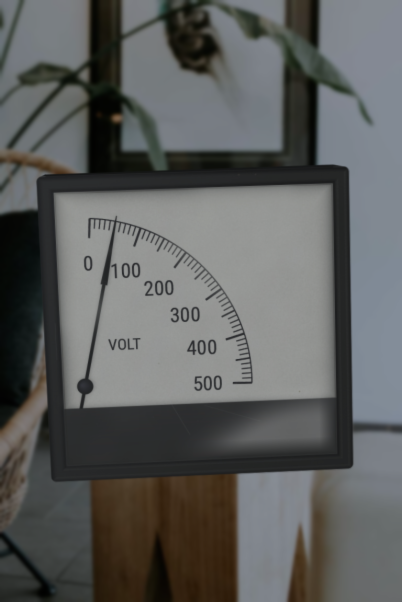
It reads V 50
